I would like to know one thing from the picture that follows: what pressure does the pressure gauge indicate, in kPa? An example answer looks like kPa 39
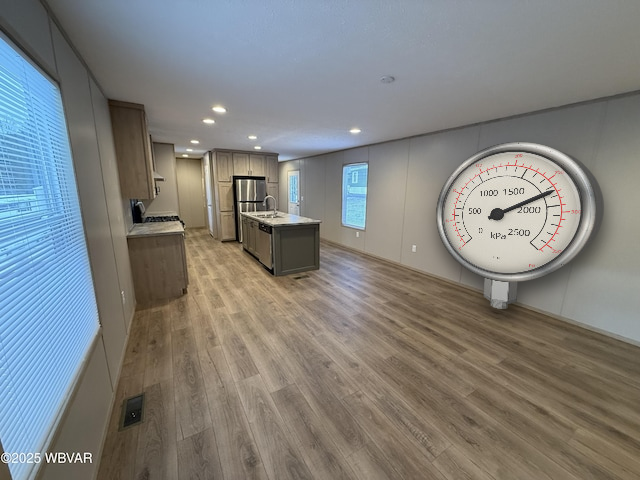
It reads kPa 1850
